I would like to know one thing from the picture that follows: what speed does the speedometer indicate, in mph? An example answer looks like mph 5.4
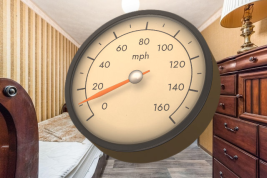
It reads mph 10
